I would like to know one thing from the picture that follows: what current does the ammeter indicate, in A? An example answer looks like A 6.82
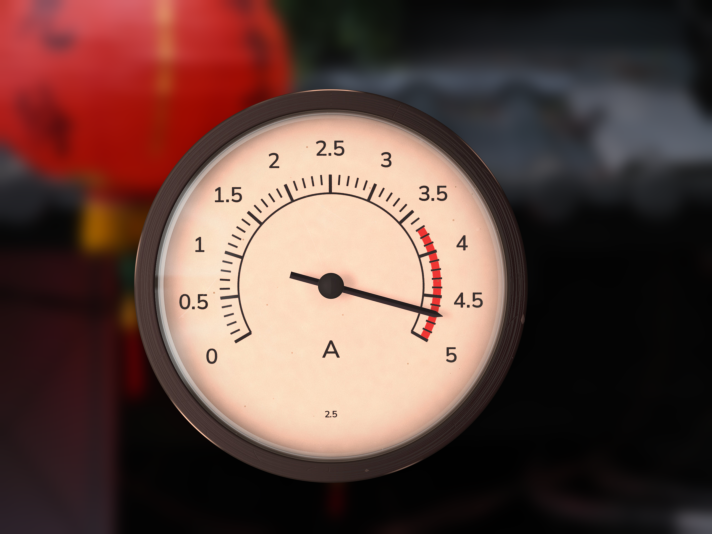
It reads A 4.7
